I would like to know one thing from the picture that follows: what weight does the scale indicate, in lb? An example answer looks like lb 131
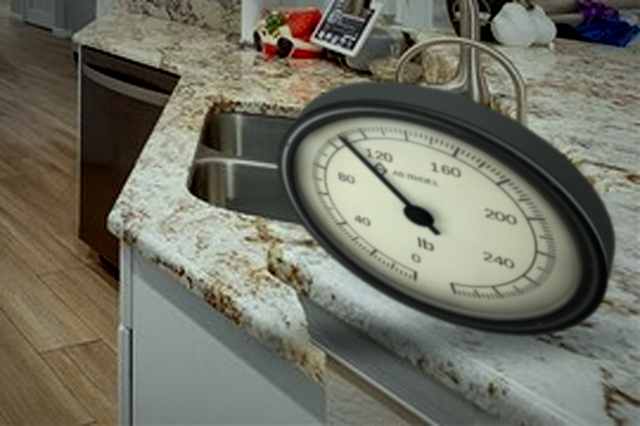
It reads lb 110
